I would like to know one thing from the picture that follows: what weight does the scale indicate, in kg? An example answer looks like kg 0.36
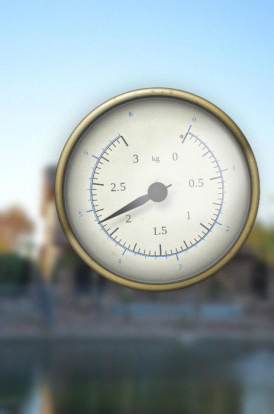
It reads kg 2.15
